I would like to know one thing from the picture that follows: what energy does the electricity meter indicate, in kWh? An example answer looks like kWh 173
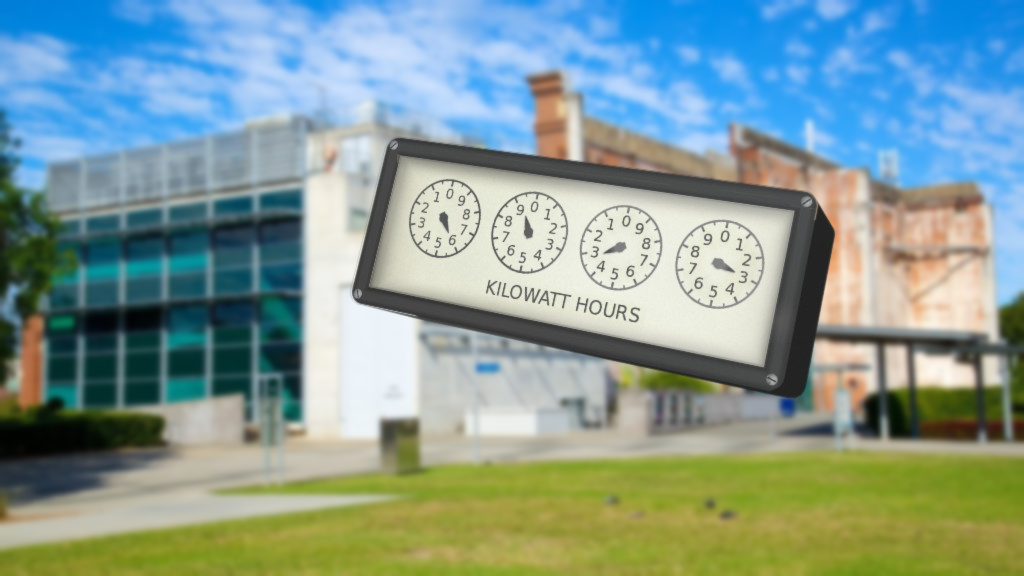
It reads kWh 5933
